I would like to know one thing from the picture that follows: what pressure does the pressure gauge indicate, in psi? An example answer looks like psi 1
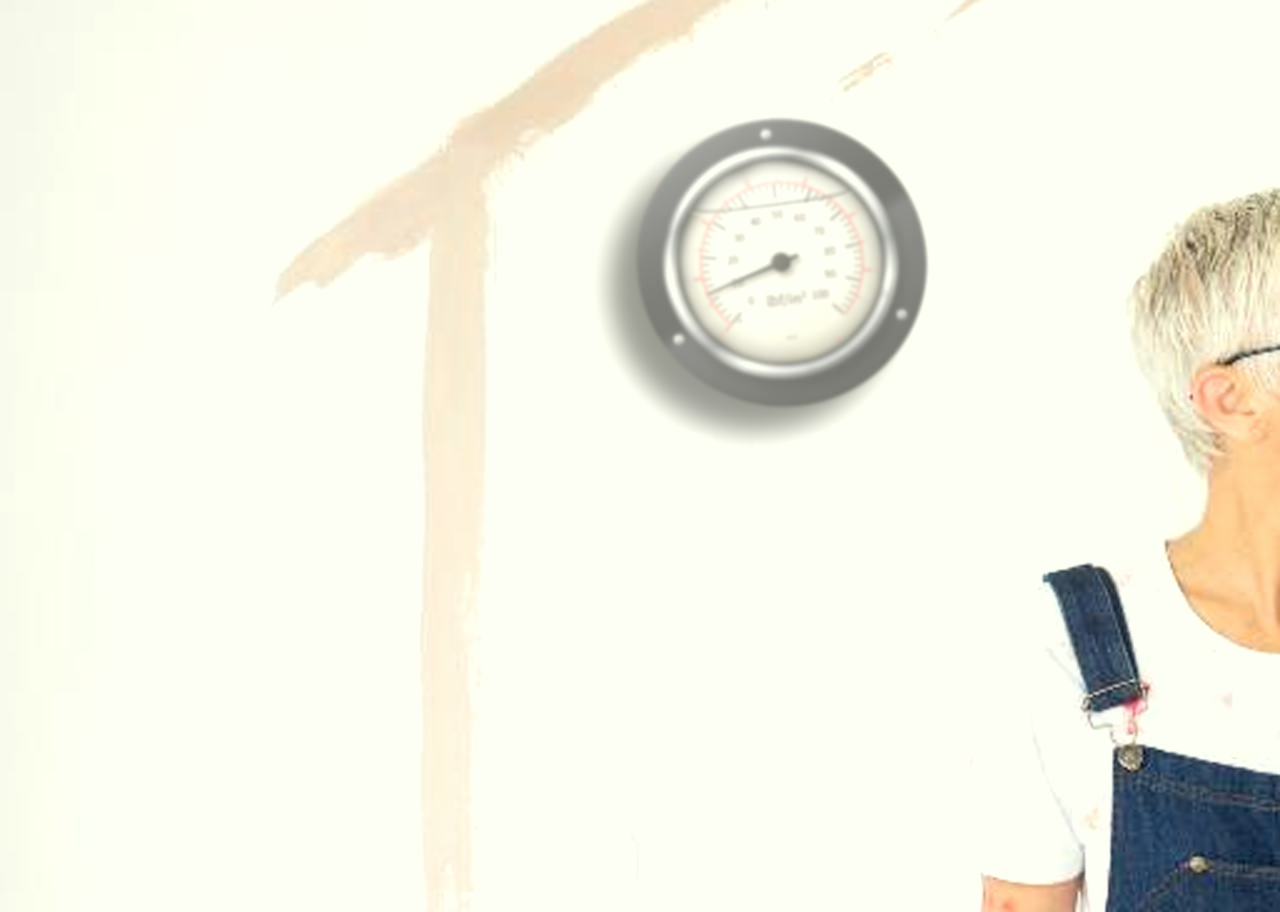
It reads psi 10
